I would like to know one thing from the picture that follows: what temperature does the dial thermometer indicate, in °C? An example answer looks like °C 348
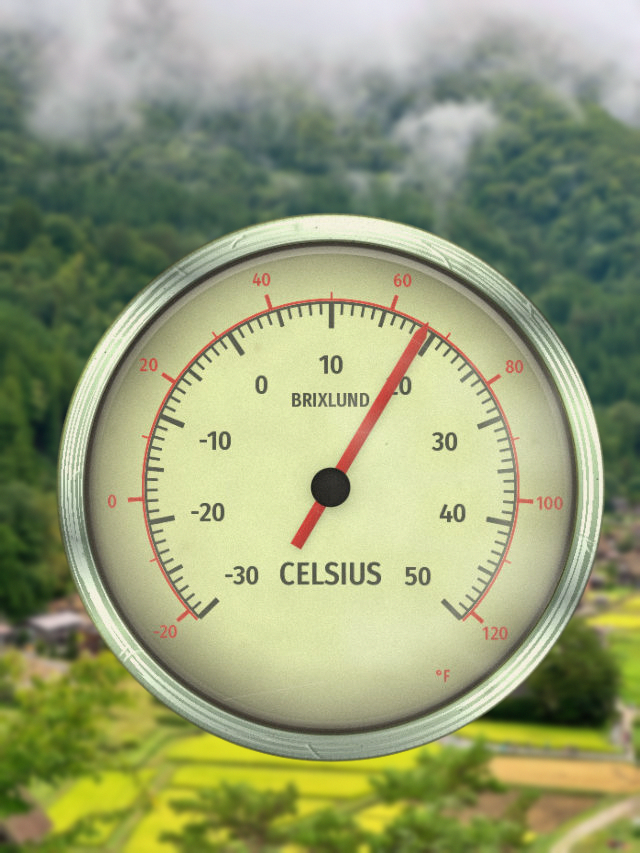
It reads °C 19
